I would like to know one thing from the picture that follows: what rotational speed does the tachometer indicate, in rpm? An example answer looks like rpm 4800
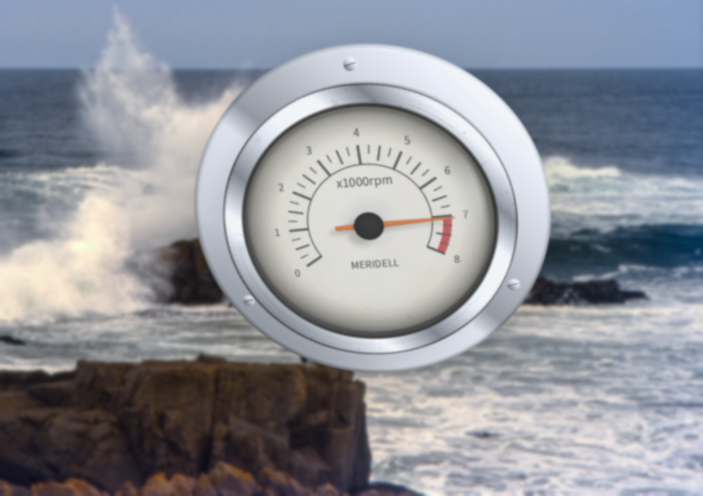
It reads rpm 7000
